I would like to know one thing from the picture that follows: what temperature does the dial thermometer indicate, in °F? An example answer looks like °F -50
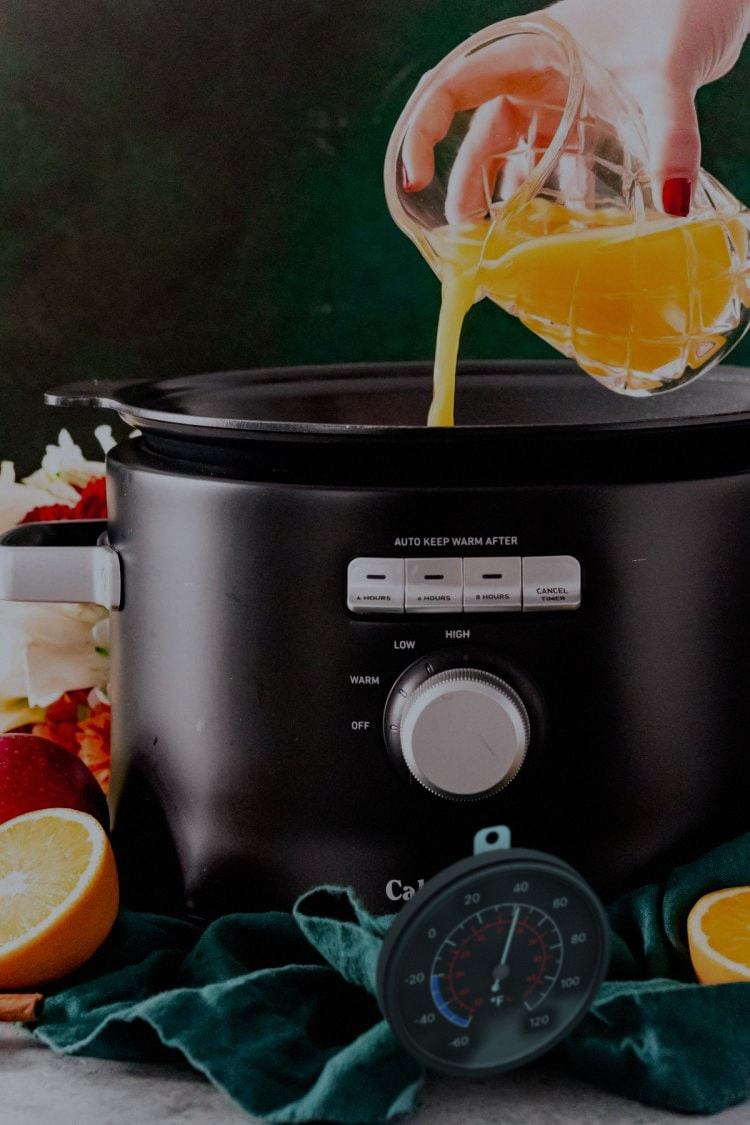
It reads °F 40
